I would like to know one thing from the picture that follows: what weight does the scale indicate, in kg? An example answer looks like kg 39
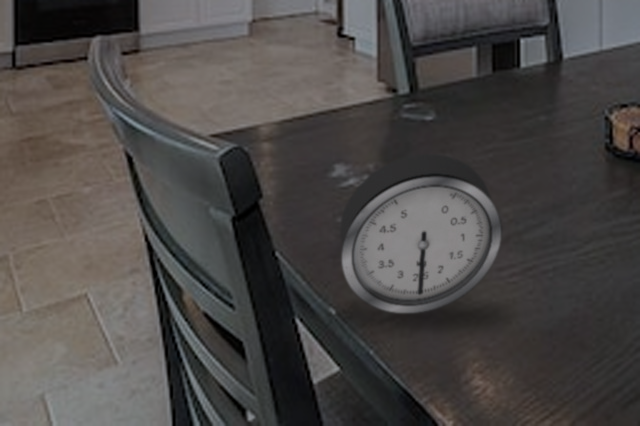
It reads kg 2.5
